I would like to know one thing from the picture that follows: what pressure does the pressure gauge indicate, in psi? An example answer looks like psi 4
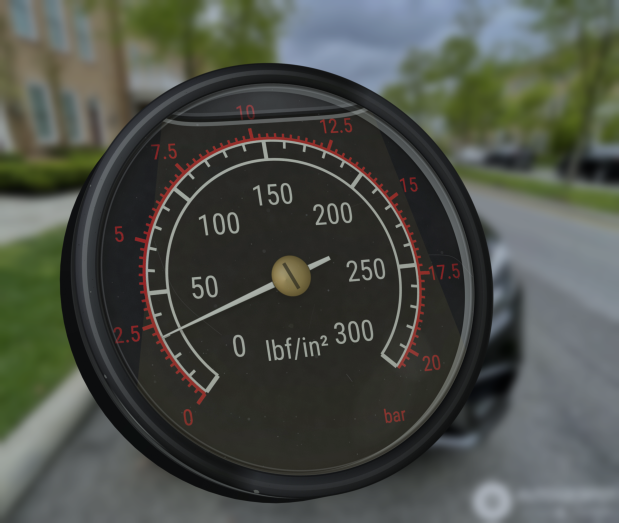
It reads psi 30
